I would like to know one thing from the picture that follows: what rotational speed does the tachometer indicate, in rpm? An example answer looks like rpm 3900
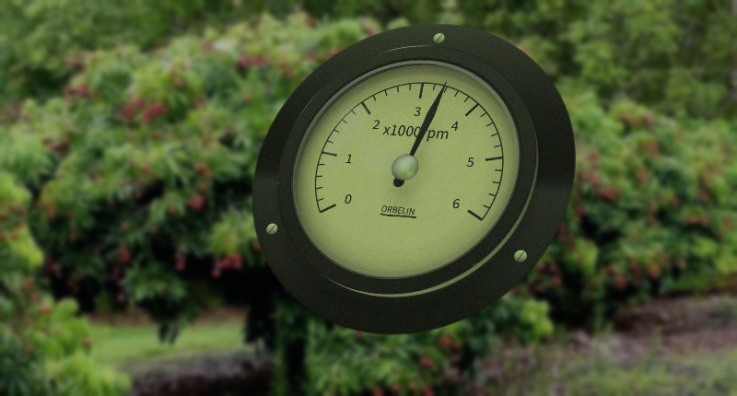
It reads rpm 3400
